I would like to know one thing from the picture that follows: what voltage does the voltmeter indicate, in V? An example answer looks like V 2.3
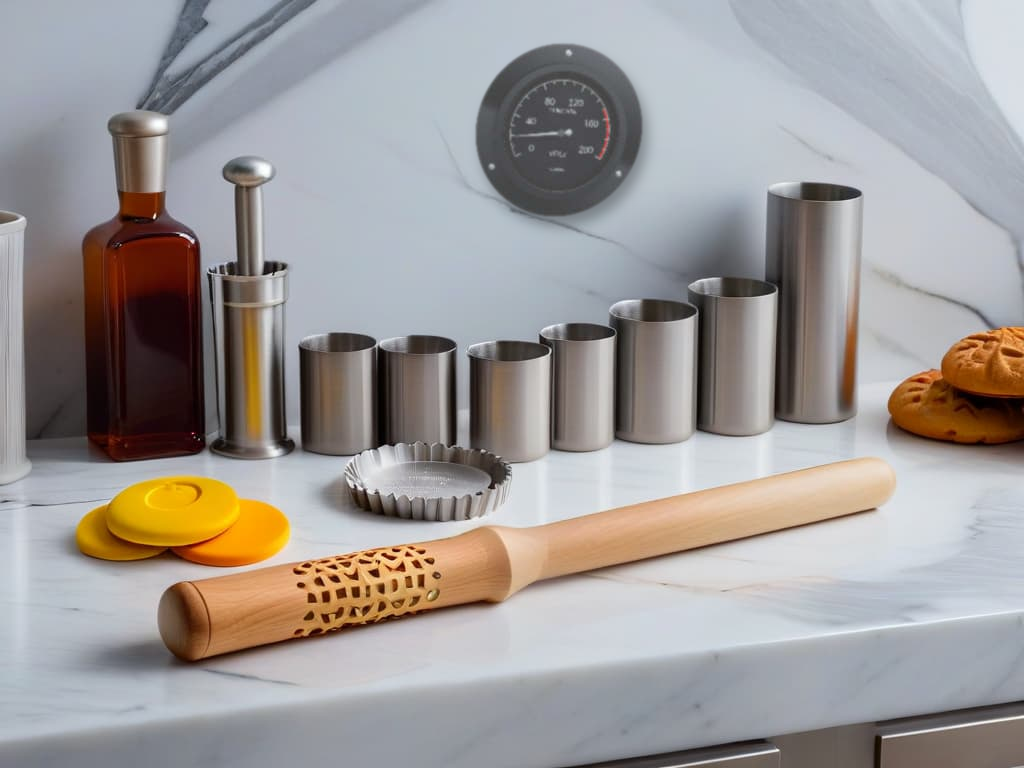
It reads V 20
